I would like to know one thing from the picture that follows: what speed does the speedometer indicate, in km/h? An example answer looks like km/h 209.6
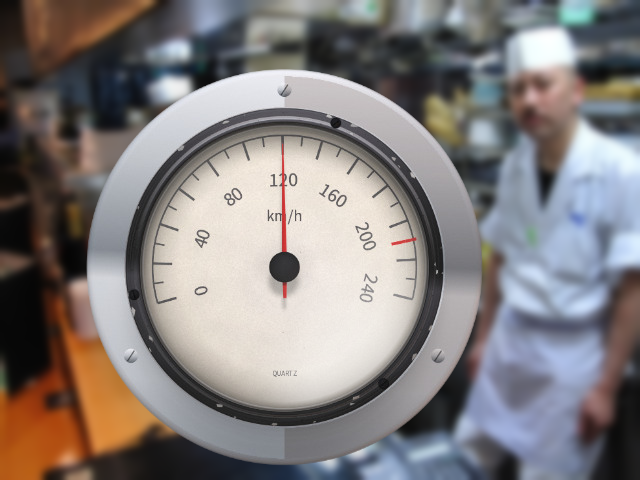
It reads km/h 120
